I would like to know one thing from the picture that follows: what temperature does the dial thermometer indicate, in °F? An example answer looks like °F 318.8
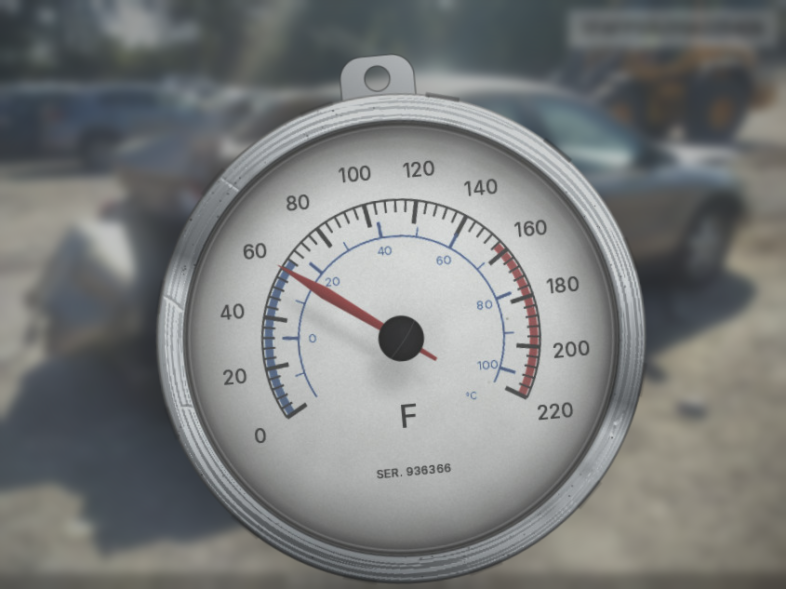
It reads °F 60
